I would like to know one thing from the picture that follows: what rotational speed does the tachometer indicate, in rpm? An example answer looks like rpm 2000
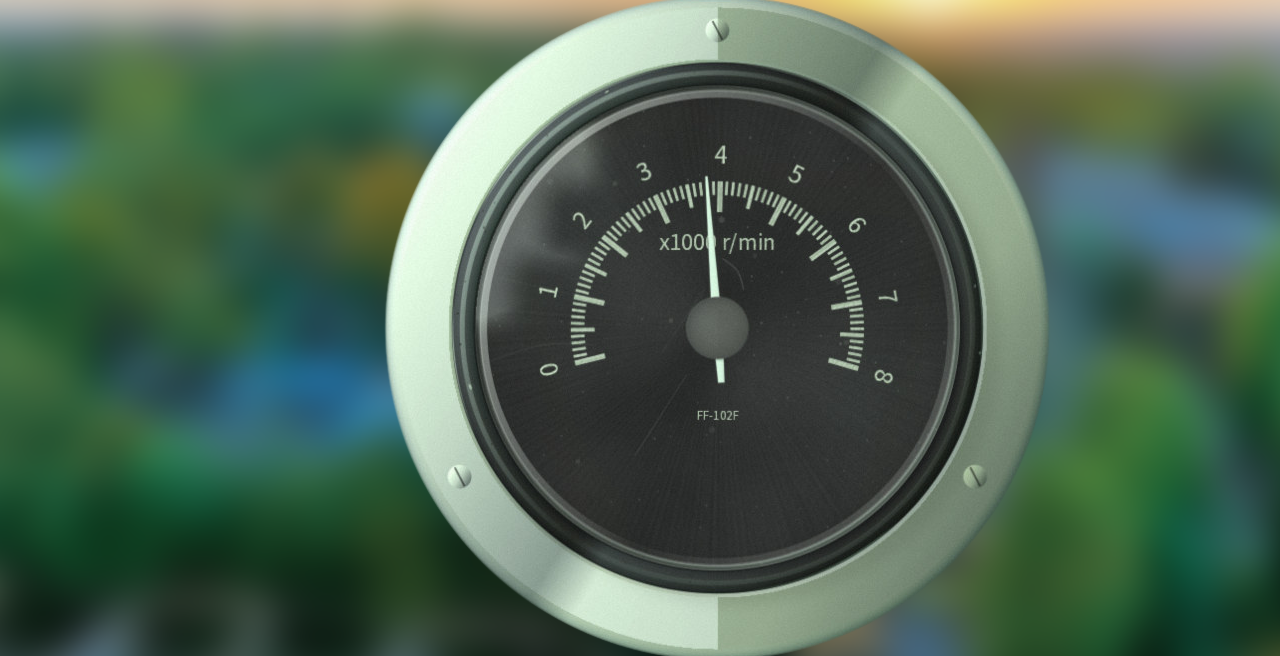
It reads rpm 3800
